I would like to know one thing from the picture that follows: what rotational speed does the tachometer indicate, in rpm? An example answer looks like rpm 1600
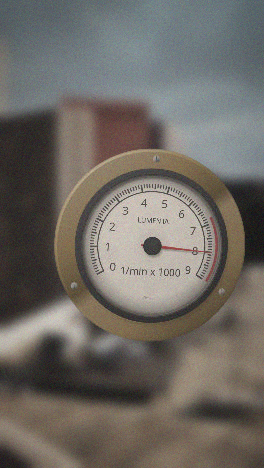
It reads rpm 8000
